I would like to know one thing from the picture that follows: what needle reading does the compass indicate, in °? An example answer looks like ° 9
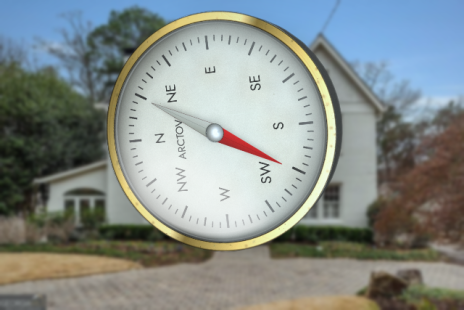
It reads ° 210
